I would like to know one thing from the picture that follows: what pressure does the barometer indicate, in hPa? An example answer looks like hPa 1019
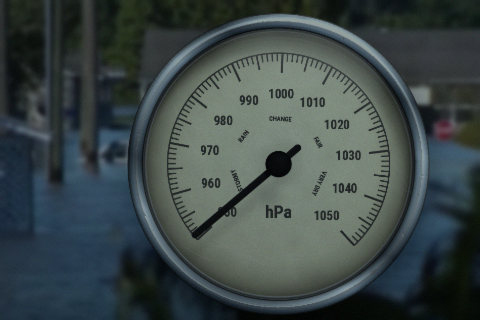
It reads hPa 951
